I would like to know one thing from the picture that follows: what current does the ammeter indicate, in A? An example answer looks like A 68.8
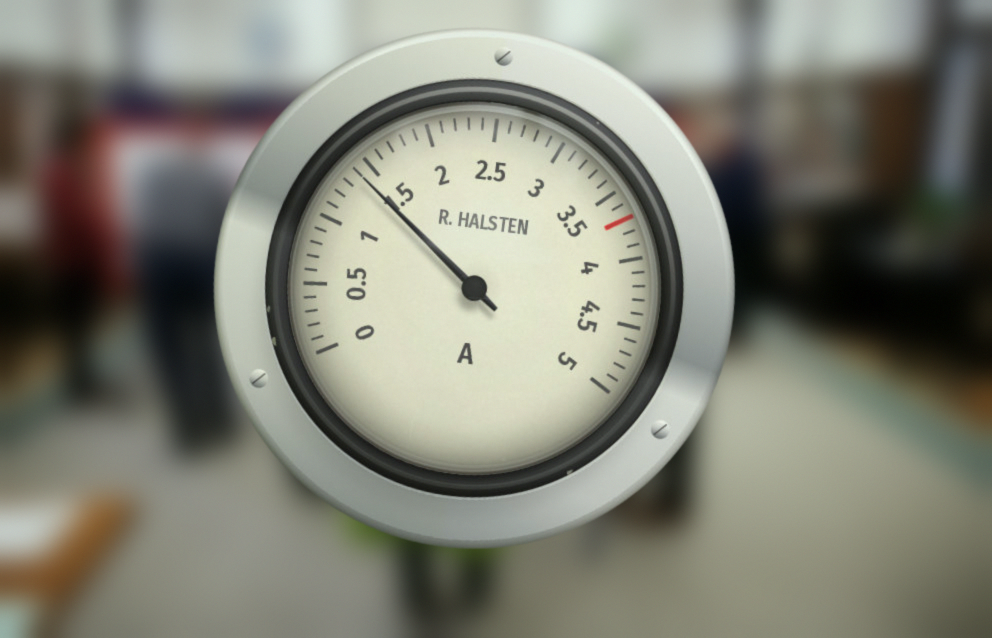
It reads A 1.4
